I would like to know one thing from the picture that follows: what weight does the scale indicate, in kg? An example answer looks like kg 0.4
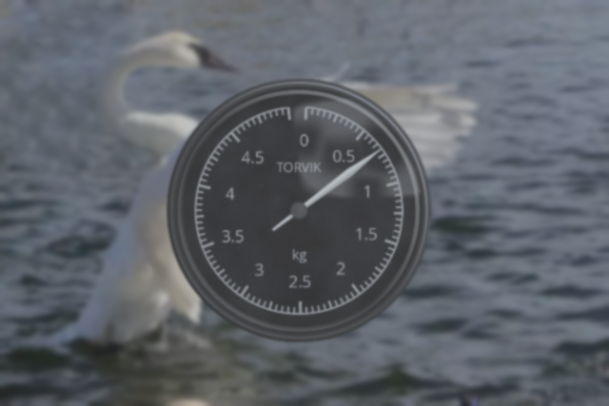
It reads kg 0.7
